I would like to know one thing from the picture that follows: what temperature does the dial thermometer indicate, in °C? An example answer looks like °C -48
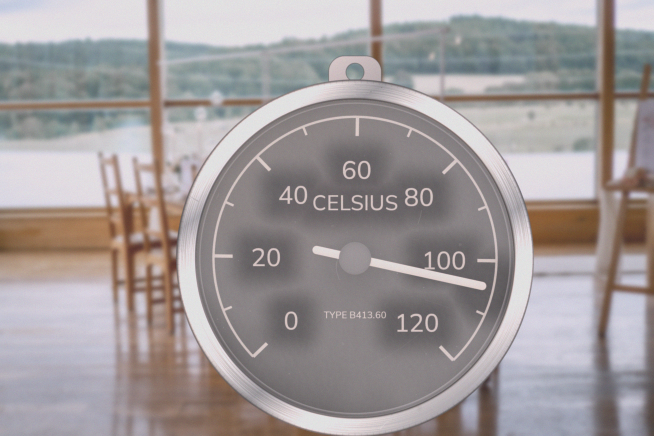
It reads °C 105
